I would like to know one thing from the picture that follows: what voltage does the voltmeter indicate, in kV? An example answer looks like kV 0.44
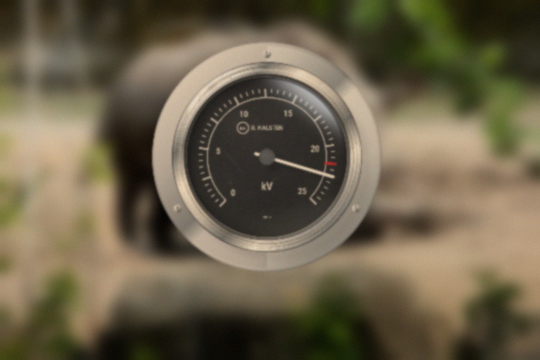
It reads kV 22.5
